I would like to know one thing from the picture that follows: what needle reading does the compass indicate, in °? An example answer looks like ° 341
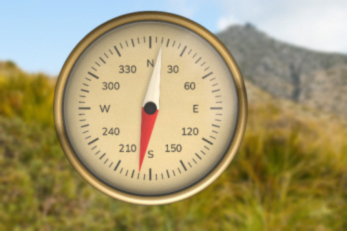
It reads ° 190
